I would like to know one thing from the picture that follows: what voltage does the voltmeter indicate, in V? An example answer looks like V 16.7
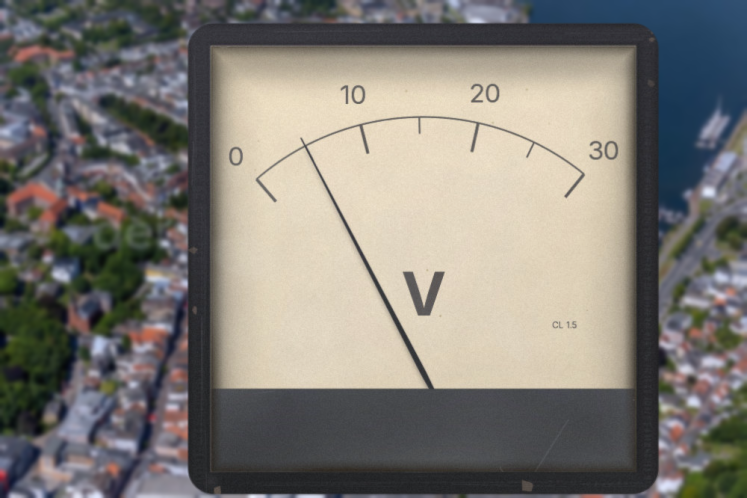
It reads V 5
